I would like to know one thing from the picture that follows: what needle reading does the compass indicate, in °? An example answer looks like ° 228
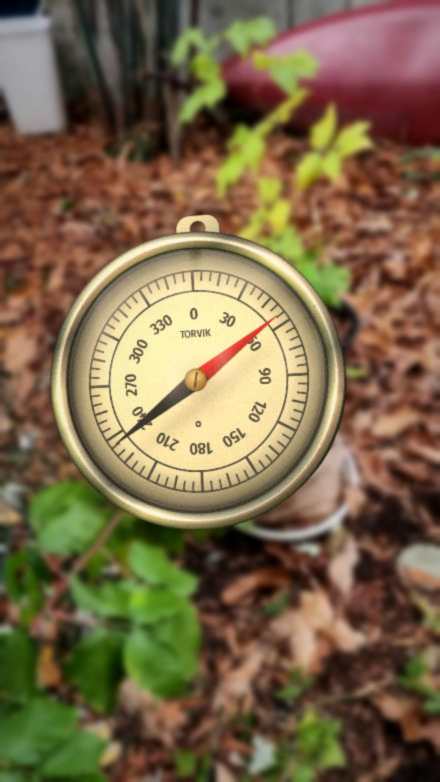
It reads ° 55
